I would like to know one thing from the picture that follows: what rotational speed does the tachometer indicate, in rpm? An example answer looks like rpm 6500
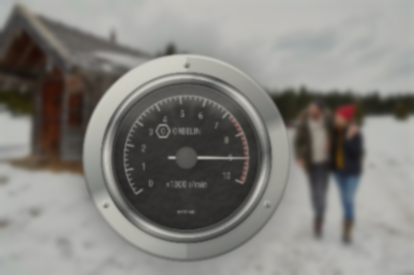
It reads rpm 9000
